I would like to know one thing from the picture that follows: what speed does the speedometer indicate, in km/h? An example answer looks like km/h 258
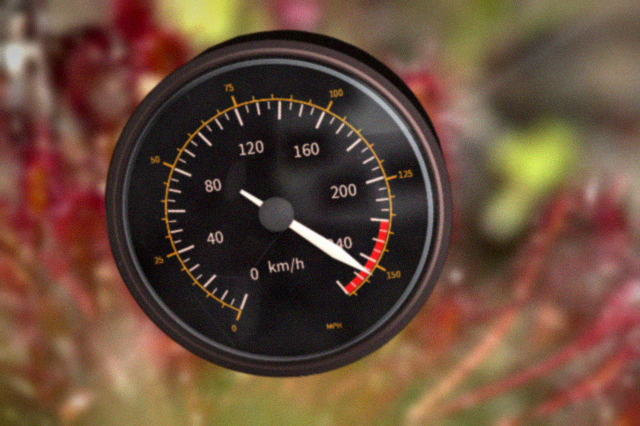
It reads km/h 245
